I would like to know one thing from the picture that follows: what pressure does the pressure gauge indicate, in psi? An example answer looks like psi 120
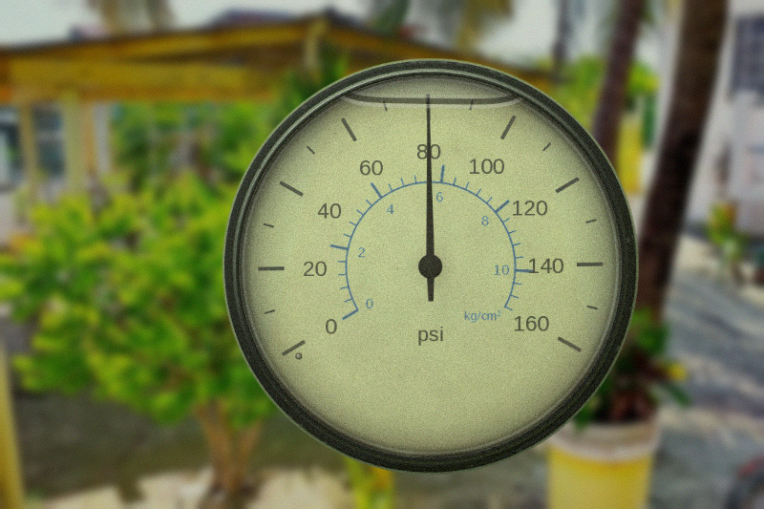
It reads psi 80
